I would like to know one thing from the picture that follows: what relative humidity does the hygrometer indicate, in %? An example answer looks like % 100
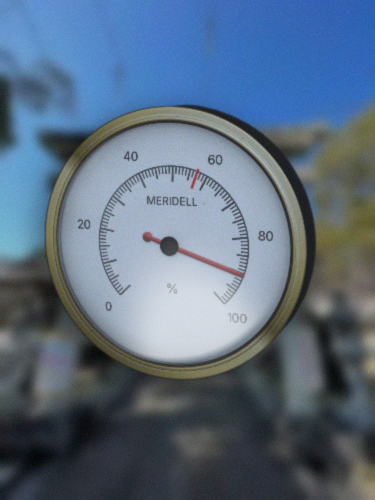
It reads % 90
